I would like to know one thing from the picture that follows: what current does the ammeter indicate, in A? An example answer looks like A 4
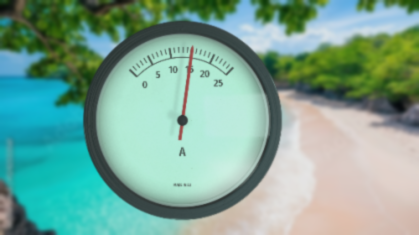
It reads A 15
